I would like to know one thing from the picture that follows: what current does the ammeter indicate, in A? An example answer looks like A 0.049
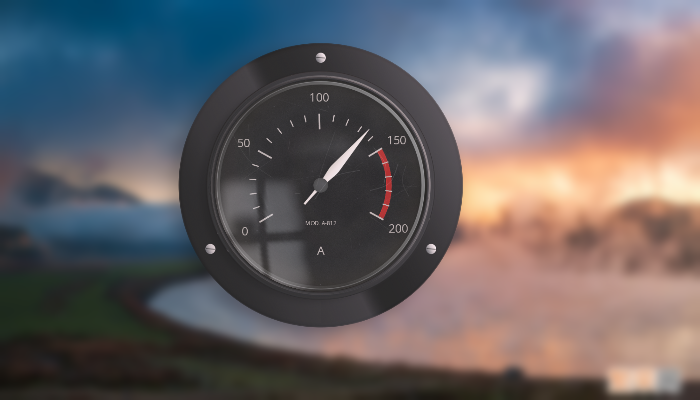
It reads A 135
